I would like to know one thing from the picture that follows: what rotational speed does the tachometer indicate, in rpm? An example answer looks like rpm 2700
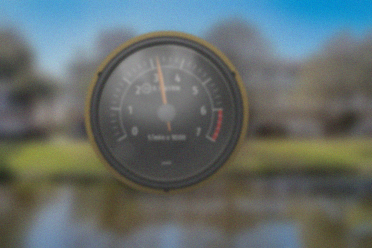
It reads rpm 3200
